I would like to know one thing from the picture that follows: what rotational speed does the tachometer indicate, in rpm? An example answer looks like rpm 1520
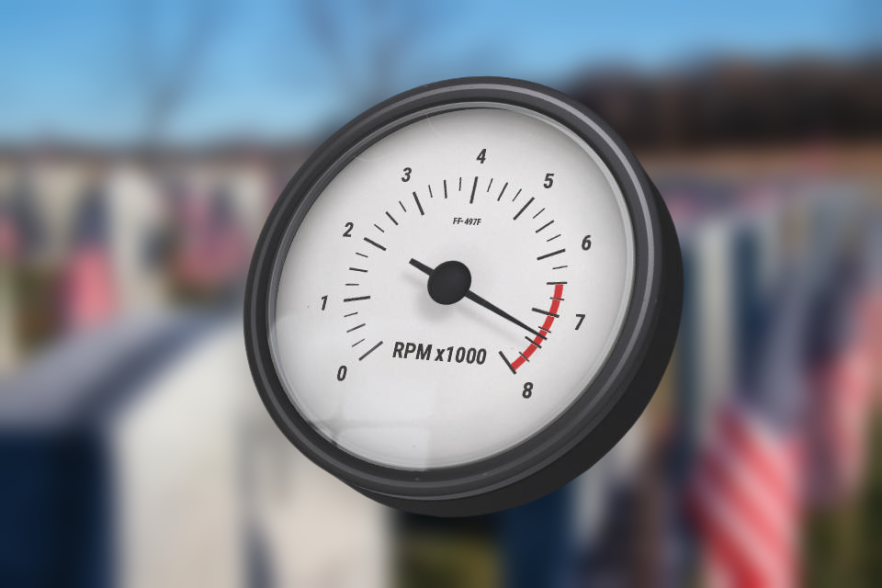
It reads rpm 7375
